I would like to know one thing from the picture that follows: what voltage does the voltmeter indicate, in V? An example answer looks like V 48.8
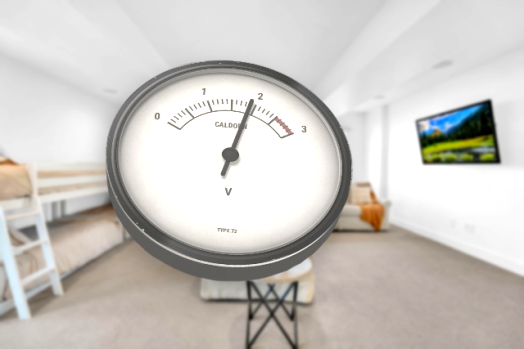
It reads V 1.9
